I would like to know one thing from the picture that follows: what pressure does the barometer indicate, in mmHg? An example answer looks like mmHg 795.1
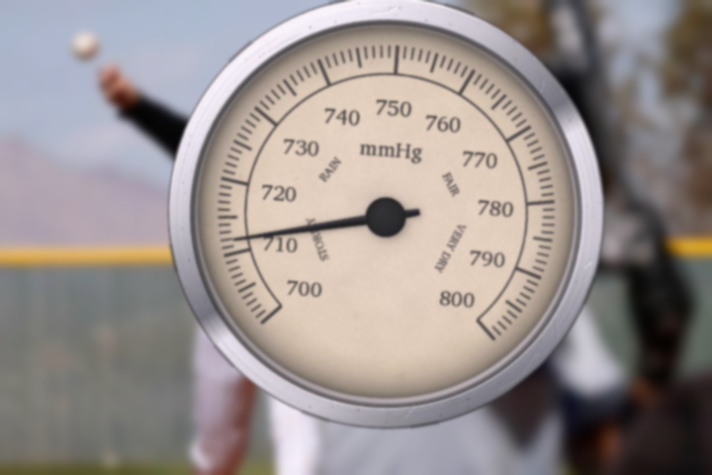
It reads mmHg 712
